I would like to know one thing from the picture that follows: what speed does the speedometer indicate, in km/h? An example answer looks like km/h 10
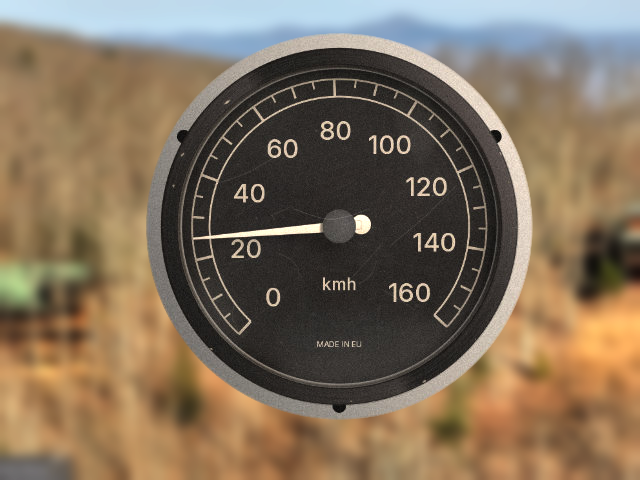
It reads km/h 25
